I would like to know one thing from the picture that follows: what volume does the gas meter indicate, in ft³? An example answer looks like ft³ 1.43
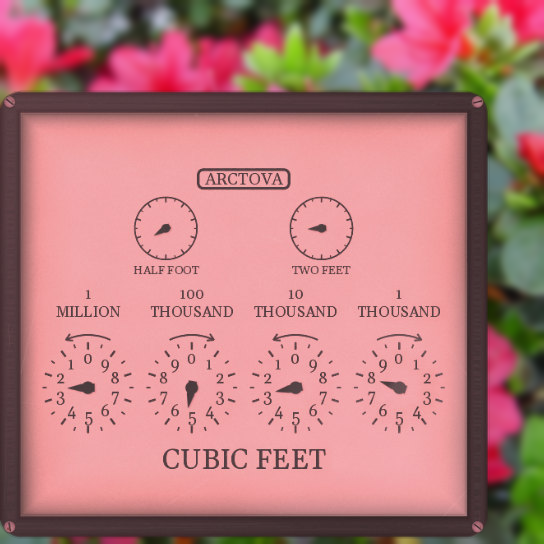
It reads ft³ 252800
